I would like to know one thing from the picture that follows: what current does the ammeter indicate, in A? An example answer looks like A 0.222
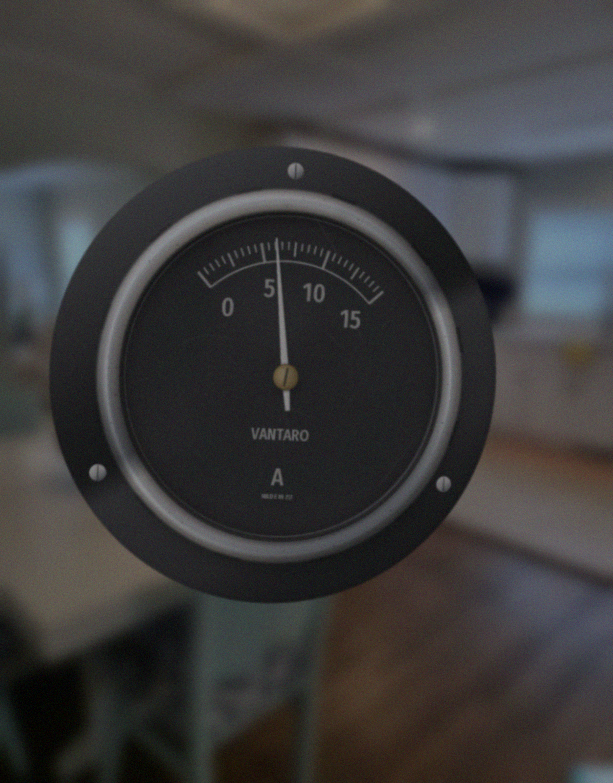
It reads A 6
